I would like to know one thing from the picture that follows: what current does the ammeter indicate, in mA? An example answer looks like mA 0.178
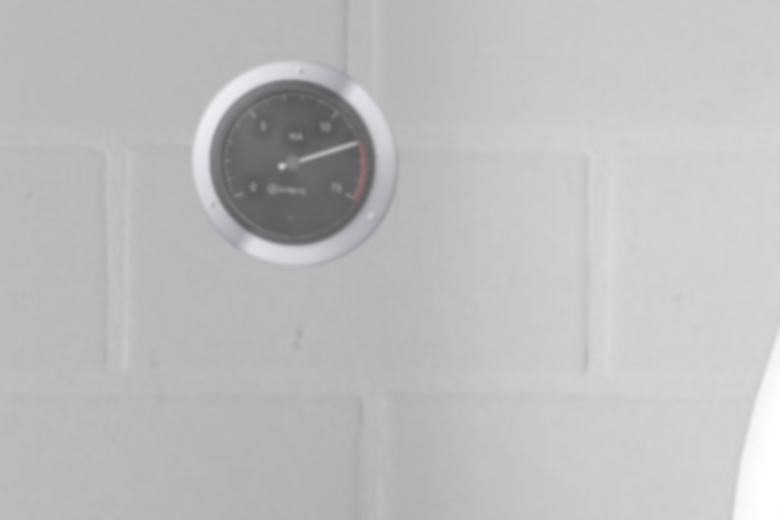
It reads mA 12
